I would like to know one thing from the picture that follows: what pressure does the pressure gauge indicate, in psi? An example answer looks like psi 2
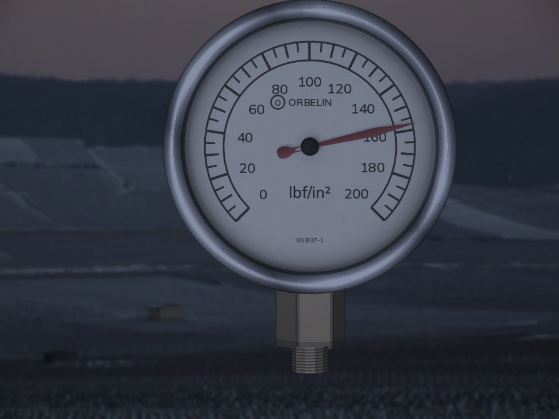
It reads psi 157.5
